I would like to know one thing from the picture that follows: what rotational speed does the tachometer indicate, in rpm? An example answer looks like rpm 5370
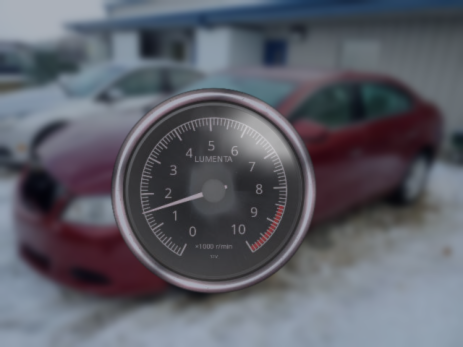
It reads rpm 1500
